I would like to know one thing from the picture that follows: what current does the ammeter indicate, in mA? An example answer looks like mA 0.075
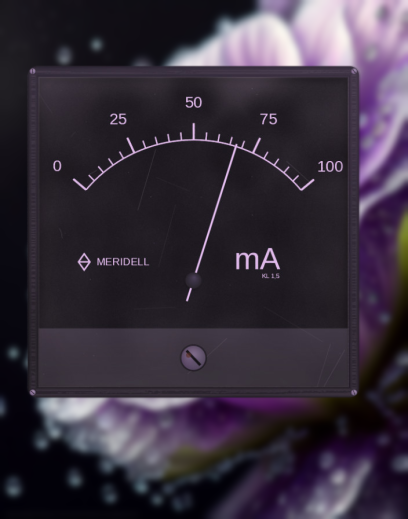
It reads mA 67.5
